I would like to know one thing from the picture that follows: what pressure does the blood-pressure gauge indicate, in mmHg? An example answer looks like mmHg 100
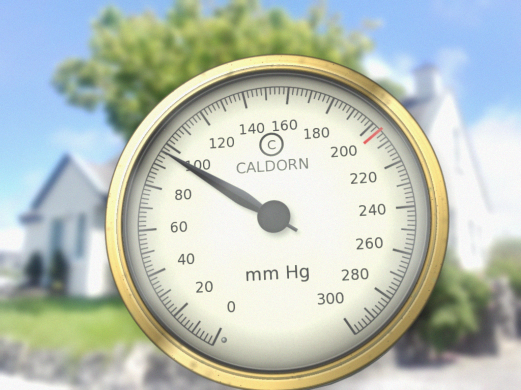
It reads mmHg 96
